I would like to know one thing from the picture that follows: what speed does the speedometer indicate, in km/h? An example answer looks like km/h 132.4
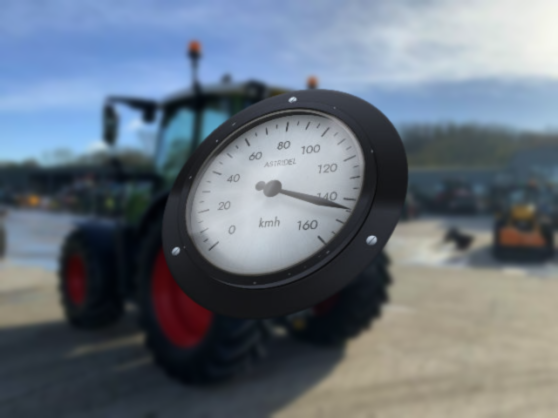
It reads km/h 145
